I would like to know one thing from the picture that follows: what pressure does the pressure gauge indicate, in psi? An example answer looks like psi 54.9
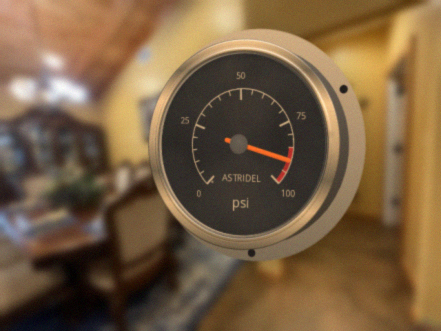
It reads psi 90
